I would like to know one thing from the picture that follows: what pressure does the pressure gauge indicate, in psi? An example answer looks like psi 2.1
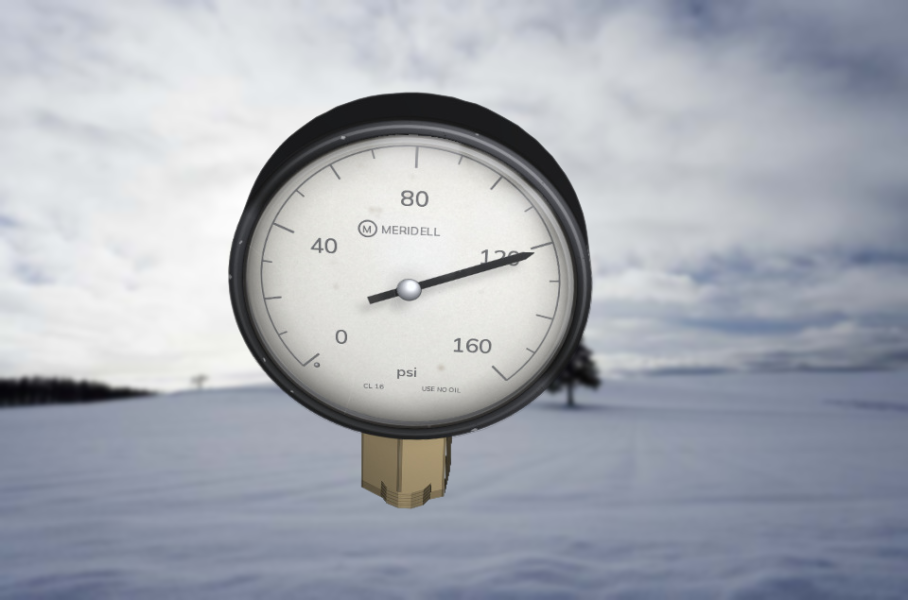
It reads psi 120
